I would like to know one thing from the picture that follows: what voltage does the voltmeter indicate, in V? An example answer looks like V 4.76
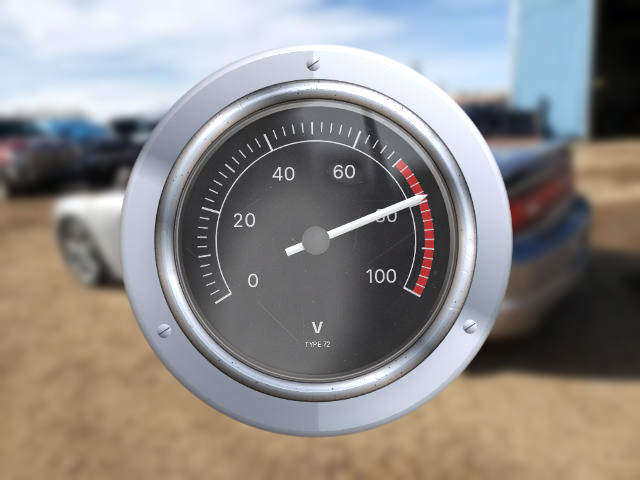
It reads V 79
